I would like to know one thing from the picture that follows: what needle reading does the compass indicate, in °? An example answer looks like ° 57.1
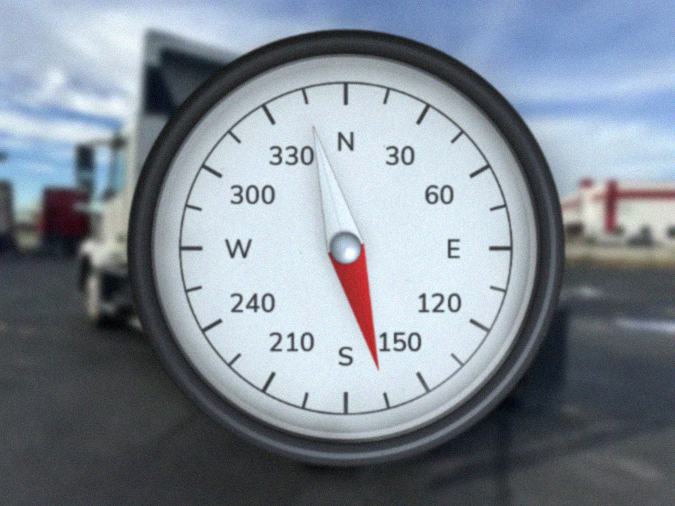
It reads ° 165
